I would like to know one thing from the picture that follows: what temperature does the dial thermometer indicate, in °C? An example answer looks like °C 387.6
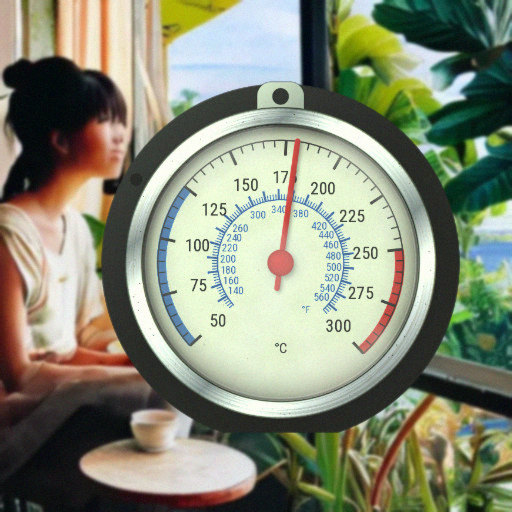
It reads °C 180
